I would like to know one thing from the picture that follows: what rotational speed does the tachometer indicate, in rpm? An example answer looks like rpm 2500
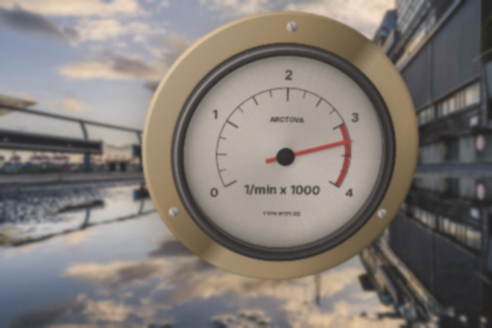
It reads rpm 3250
